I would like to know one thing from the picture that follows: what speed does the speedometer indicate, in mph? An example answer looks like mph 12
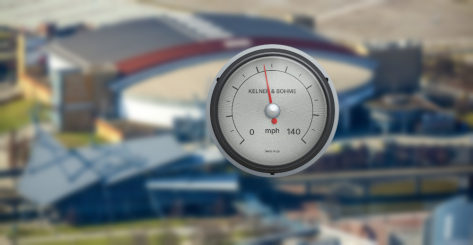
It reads mph 65
